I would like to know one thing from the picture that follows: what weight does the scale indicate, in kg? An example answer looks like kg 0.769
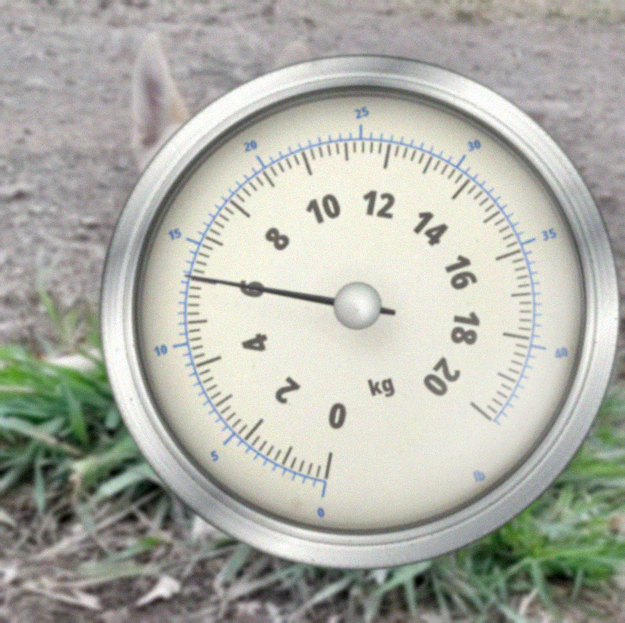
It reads kg 6
